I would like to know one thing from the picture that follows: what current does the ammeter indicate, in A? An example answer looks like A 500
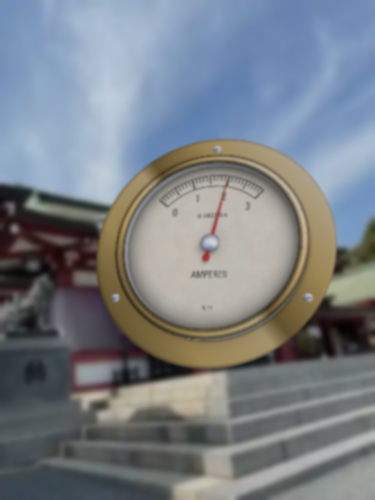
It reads A 2
